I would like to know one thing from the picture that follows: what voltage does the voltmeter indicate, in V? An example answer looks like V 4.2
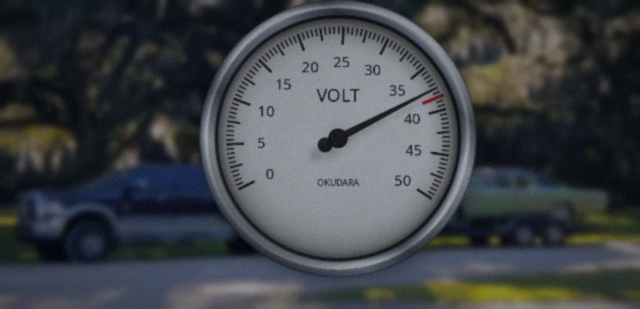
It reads V 37.5
